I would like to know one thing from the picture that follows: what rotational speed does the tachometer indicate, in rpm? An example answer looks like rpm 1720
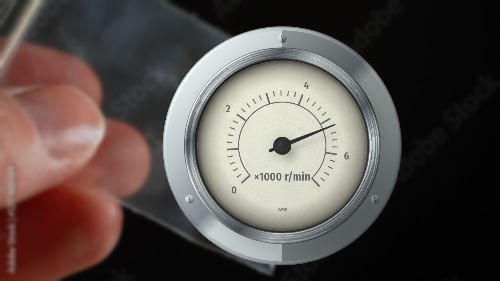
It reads rpm 5200
